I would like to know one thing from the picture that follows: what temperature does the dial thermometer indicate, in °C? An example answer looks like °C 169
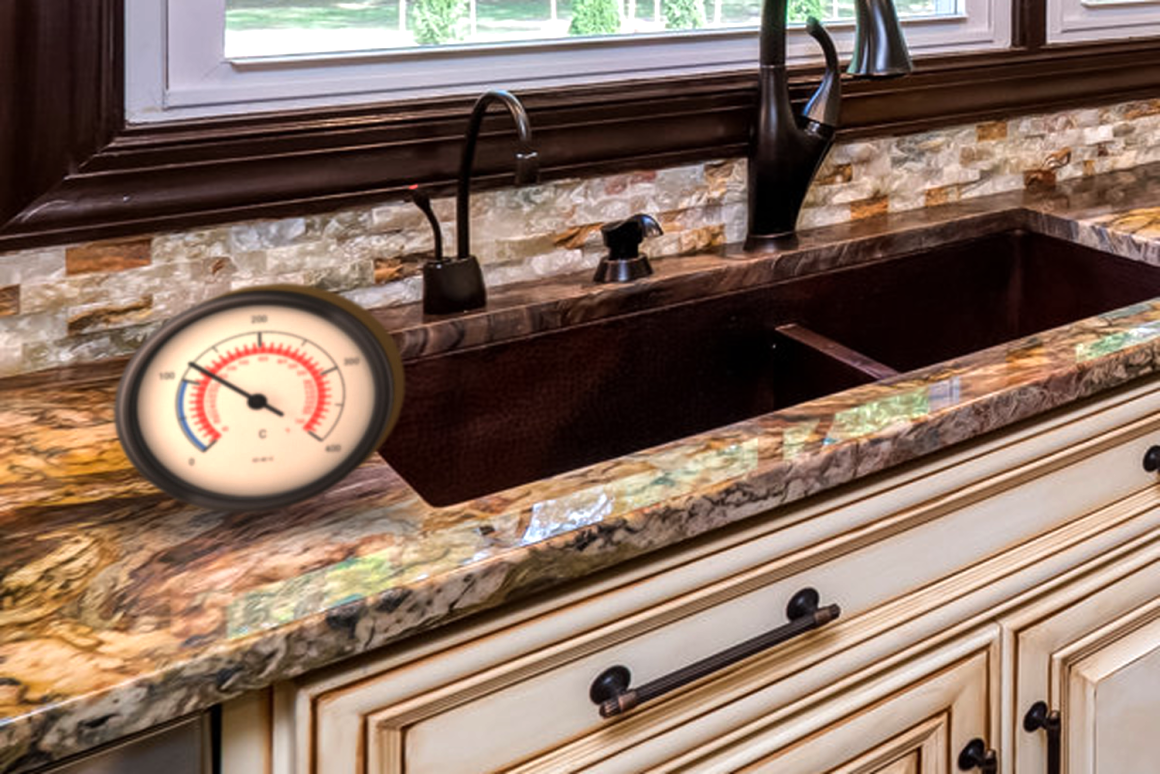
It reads °C 125
